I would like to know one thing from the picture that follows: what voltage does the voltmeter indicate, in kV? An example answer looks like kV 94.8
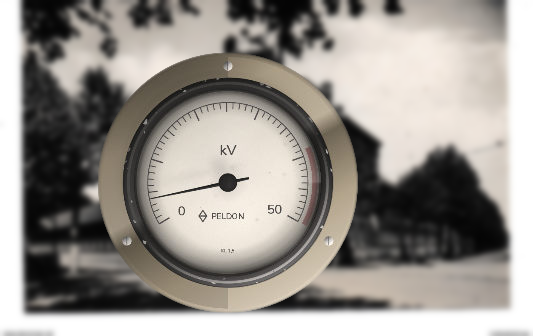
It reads kV 4
